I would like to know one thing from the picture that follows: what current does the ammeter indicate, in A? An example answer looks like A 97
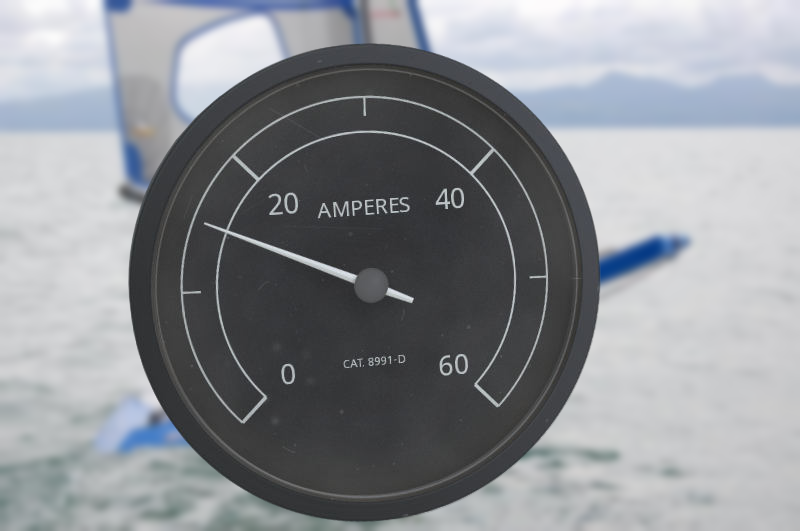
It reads A 15
